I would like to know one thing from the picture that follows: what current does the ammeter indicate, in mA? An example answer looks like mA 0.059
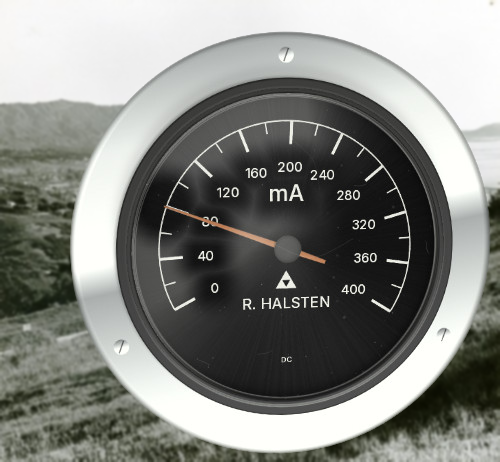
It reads mA 80
